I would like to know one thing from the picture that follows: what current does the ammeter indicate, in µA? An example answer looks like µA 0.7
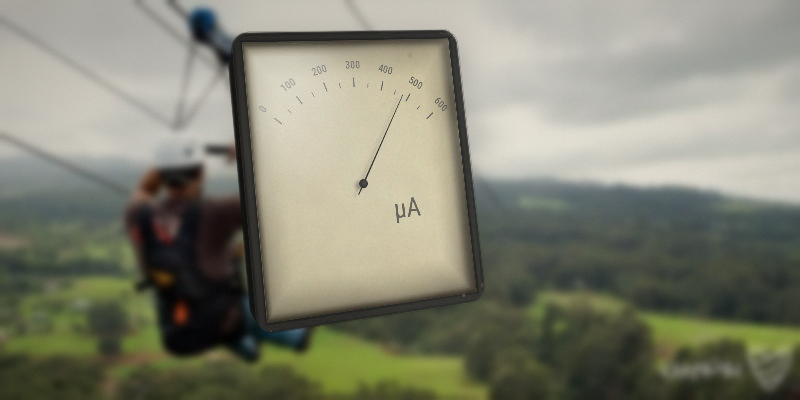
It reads µA 475
